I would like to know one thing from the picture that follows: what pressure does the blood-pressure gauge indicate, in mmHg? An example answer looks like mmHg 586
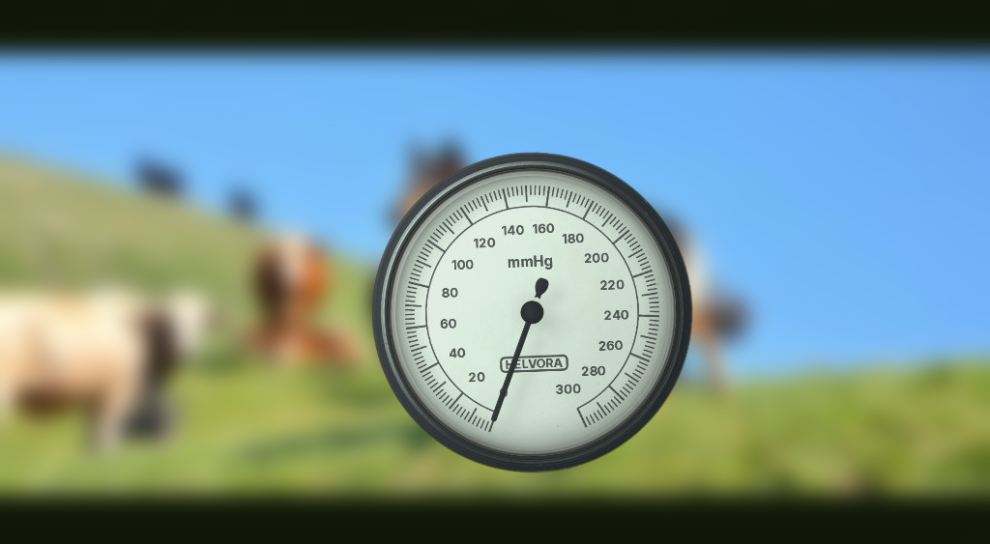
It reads mmHg 0
